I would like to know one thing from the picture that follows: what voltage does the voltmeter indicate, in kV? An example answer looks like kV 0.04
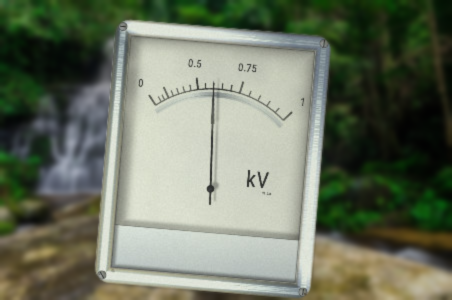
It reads kV 0.6
